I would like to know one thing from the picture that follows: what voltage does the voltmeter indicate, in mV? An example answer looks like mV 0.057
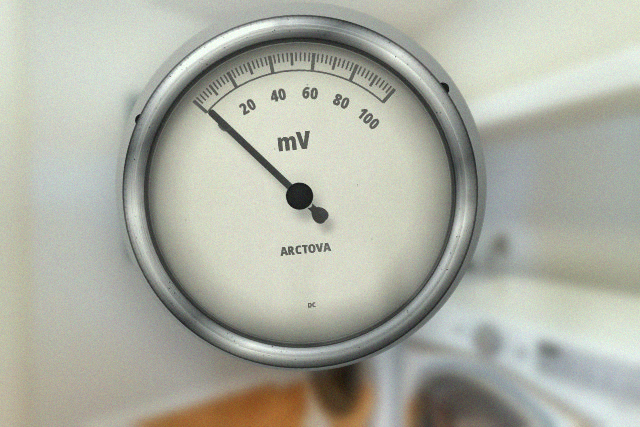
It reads mV 2
